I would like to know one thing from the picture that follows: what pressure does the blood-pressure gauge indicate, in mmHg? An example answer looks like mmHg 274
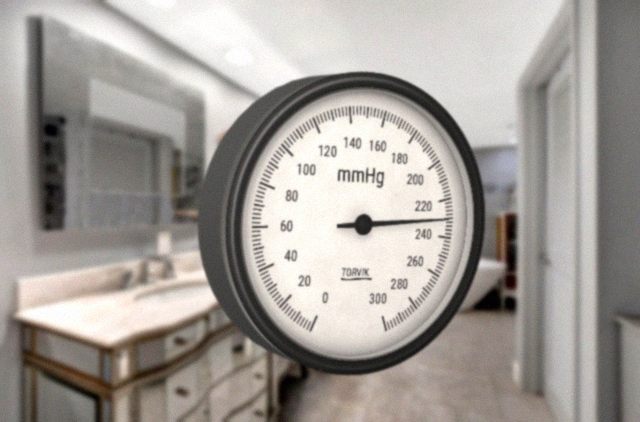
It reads mmHg 230
